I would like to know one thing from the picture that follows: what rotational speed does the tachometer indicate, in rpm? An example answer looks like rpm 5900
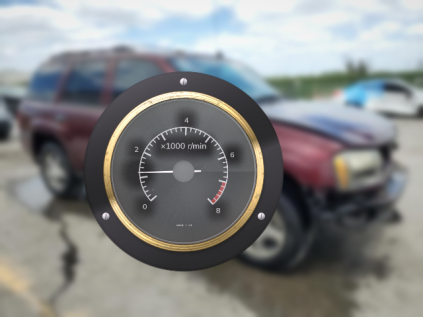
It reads rpm 1200
